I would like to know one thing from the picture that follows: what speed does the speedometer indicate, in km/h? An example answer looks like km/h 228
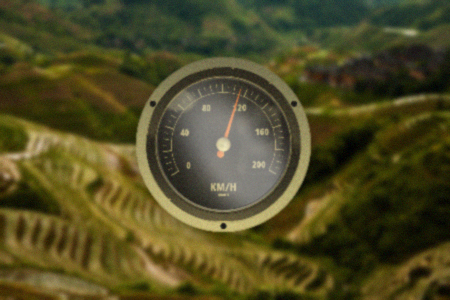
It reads km/h 115
